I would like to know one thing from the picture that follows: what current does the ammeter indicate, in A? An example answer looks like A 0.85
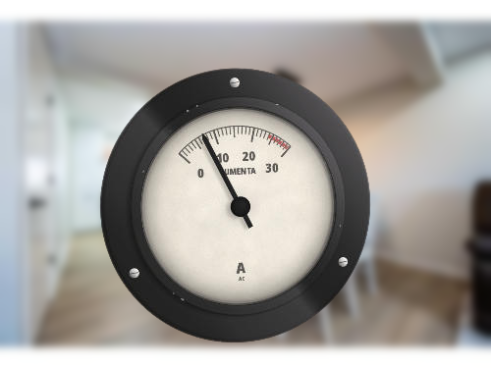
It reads A 7
